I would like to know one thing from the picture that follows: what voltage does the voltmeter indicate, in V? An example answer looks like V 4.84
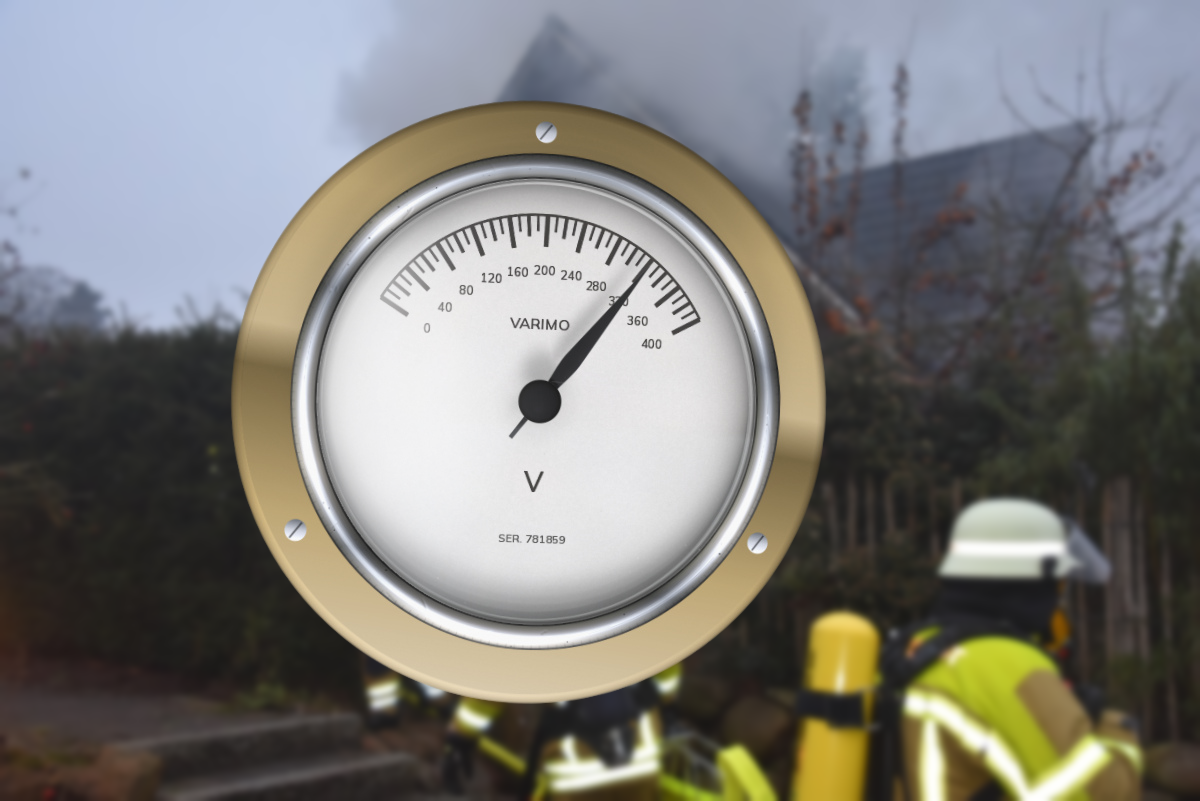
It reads V 320
